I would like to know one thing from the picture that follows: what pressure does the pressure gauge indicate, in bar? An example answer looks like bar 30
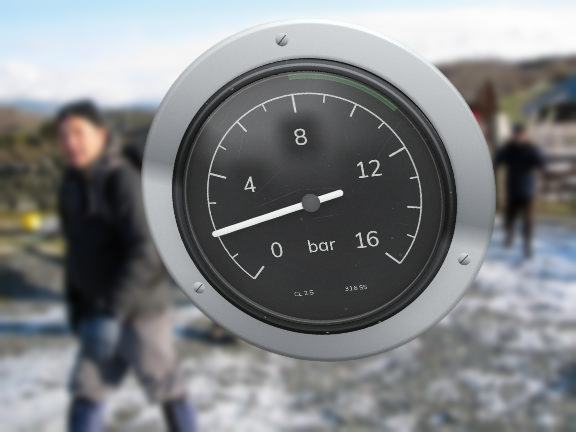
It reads bar 2
